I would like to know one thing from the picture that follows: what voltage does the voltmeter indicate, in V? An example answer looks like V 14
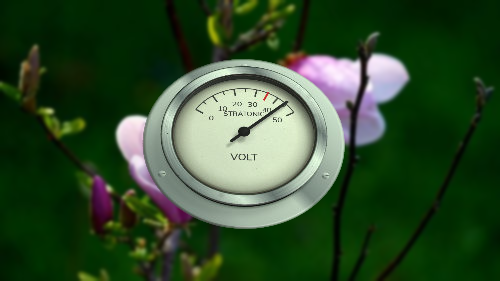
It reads V 45
